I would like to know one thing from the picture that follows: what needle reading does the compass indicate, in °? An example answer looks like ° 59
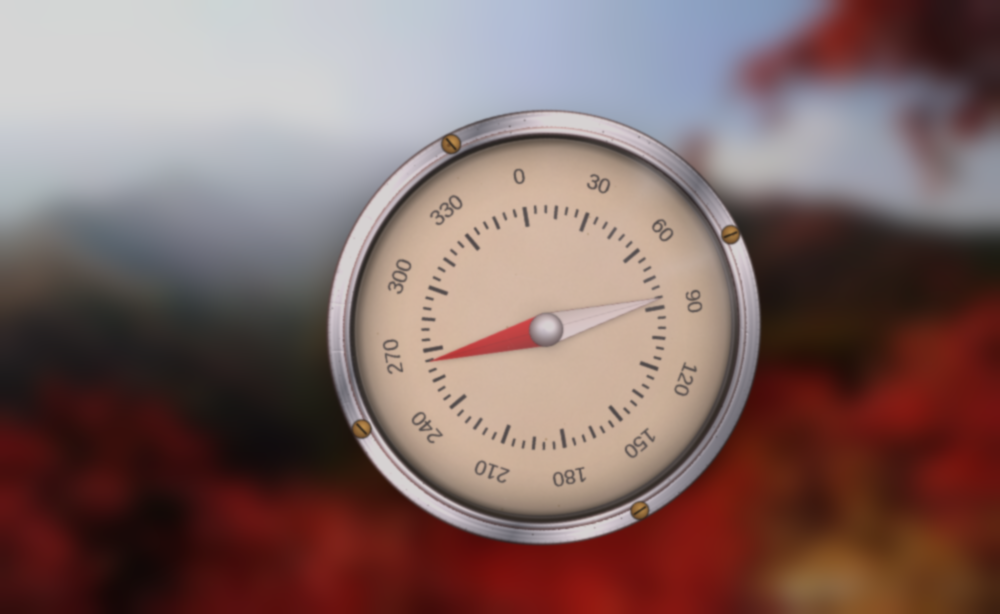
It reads ° 265
